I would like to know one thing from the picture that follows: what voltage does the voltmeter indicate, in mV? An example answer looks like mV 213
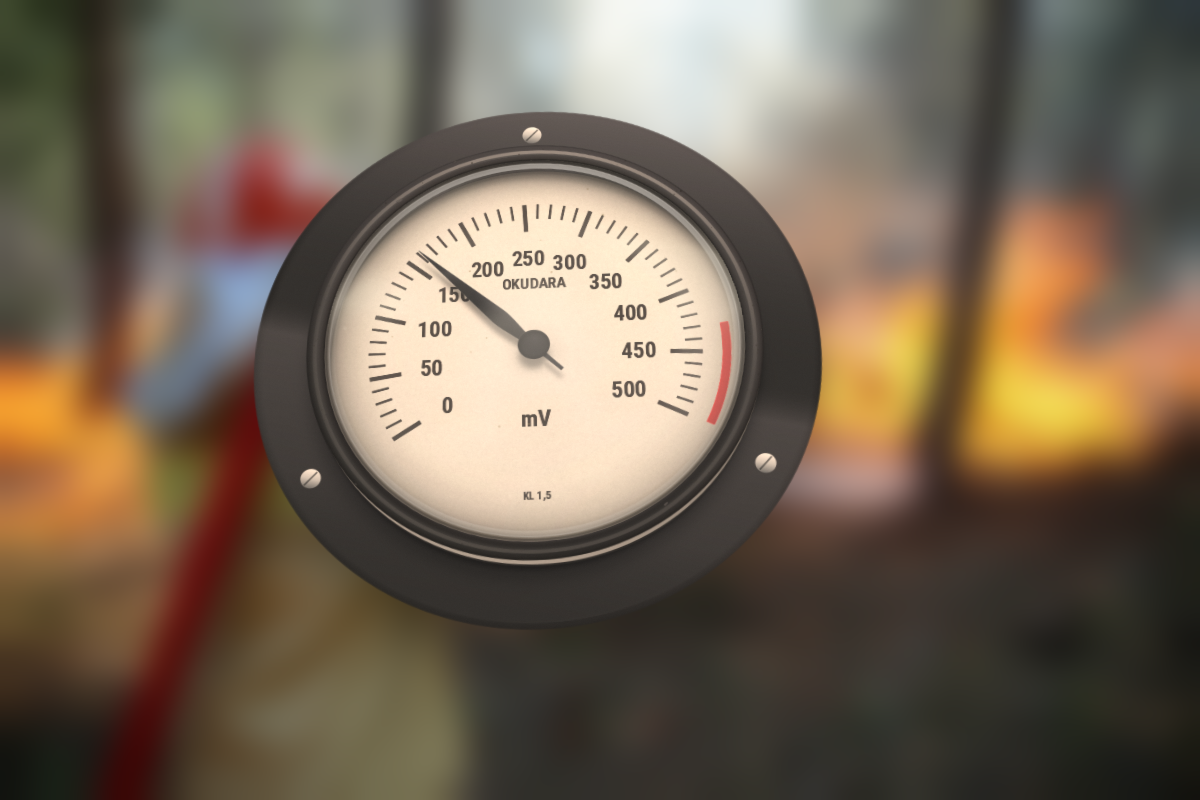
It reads mV 160
